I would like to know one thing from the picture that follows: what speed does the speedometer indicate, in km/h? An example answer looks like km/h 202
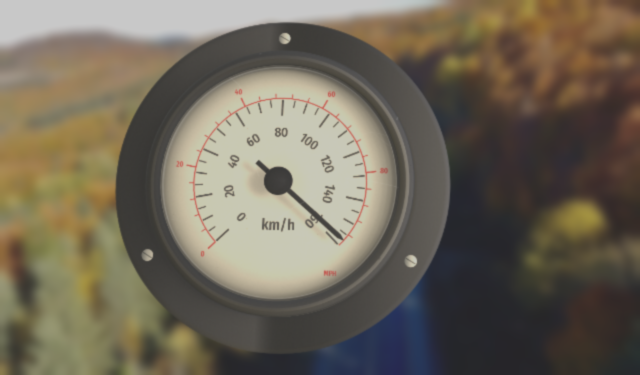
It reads km/h 157.5
